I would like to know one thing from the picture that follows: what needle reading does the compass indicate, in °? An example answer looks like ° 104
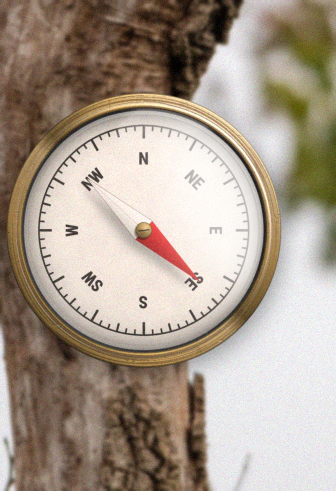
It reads ° 132.5
